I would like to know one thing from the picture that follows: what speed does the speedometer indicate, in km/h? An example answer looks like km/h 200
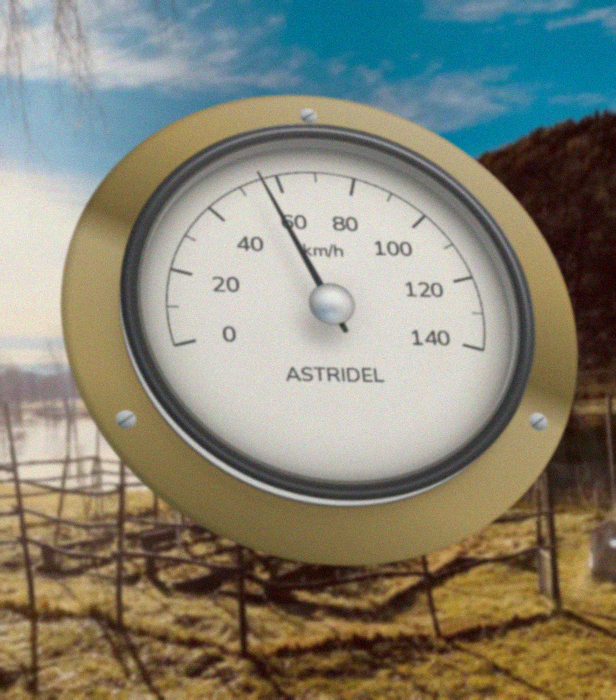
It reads km/h 55
